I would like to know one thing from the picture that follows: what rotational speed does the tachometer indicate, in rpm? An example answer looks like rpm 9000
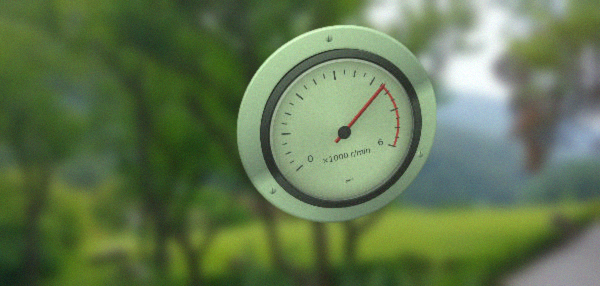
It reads rpm 4250
